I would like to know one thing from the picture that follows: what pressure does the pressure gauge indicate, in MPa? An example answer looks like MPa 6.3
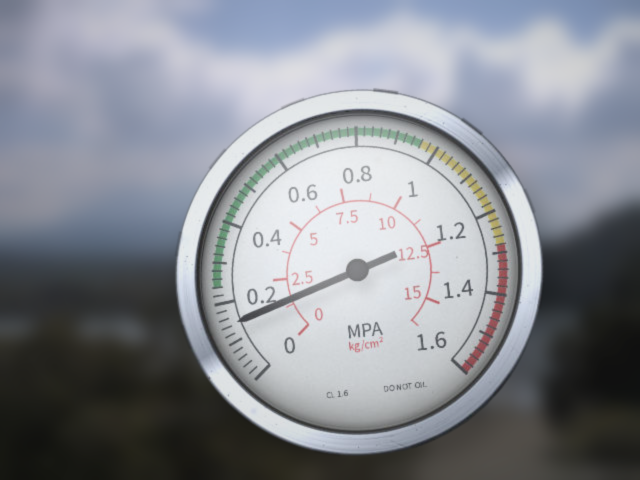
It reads MPa 0.14
